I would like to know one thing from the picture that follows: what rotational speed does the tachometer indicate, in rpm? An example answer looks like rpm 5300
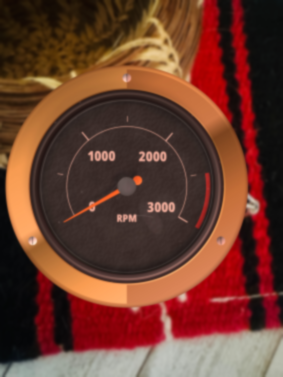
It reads rpm 0
